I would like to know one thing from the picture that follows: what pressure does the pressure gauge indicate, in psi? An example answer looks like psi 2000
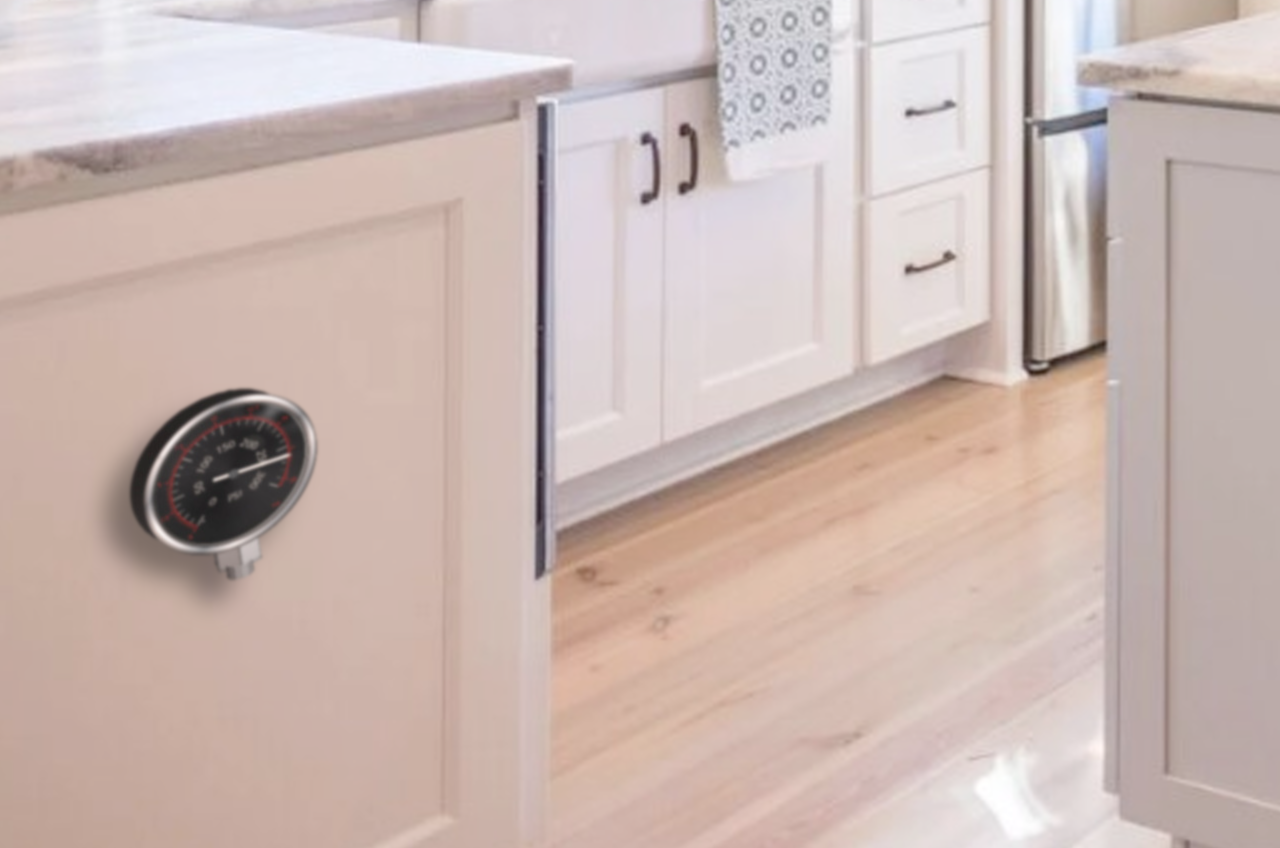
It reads psi 260
